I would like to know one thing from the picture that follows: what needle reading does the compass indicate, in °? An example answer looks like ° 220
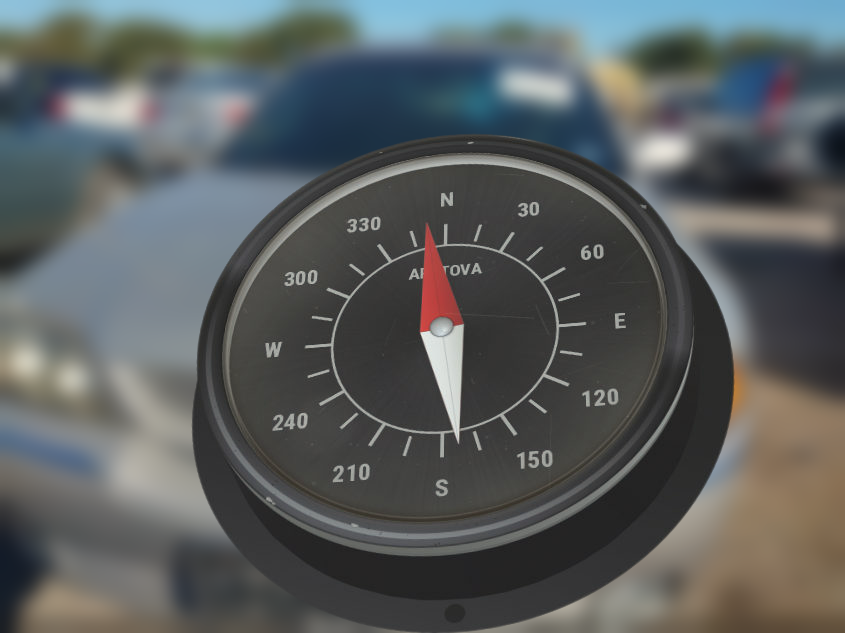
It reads ° 352.5
